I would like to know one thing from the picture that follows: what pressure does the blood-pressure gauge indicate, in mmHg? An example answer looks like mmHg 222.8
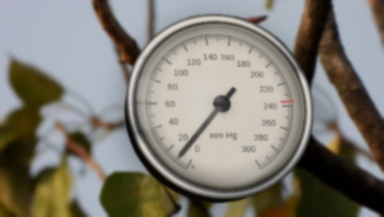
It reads mmHg 10
